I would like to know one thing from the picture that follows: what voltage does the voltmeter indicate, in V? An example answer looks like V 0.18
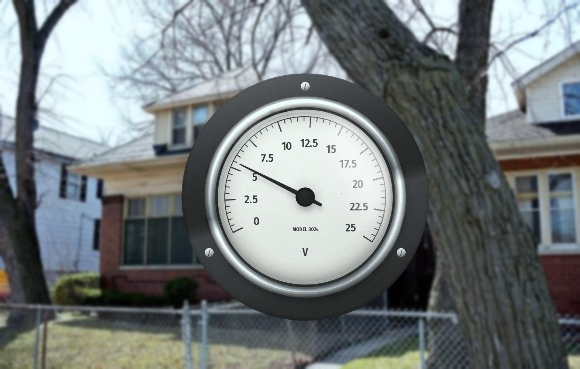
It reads V 5.5
